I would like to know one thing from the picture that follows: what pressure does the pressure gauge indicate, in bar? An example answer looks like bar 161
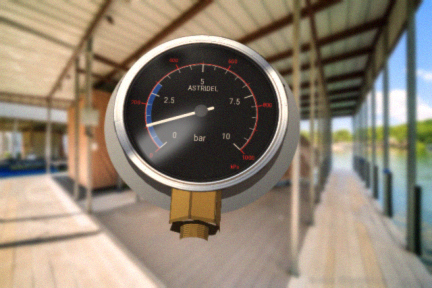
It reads bar 1
